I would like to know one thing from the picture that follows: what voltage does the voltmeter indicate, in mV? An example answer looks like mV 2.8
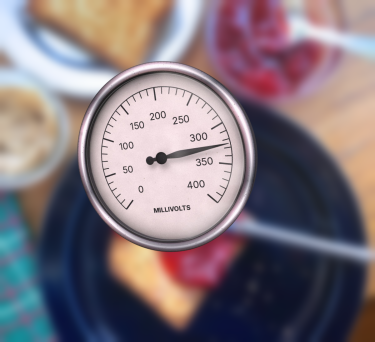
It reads mV 325
